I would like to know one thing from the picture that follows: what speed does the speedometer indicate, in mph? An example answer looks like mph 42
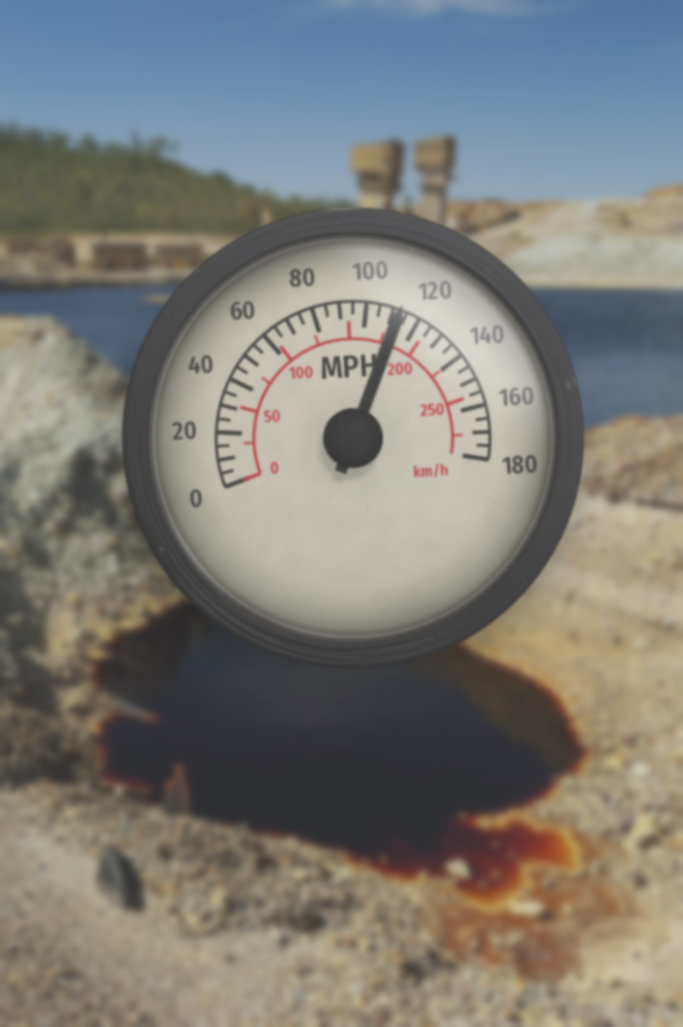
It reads mph 112.5
